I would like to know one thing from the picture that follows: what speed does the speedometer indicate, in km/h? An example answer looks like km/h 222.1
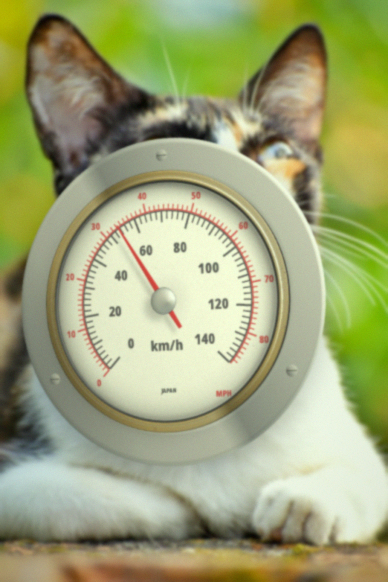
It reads km/h 54
